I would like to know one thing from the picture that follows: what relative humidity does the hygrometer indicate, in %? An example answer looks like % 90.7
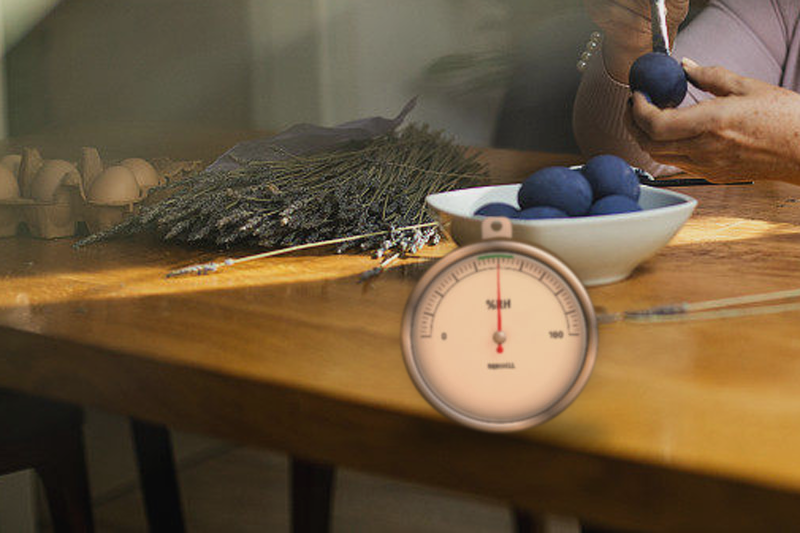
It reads % 50
